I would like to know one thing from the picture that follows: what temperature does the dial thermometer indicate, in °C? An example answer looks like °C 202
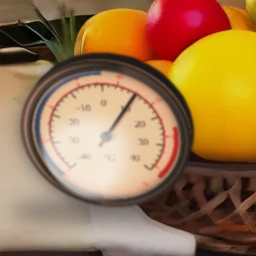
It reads °C 10
